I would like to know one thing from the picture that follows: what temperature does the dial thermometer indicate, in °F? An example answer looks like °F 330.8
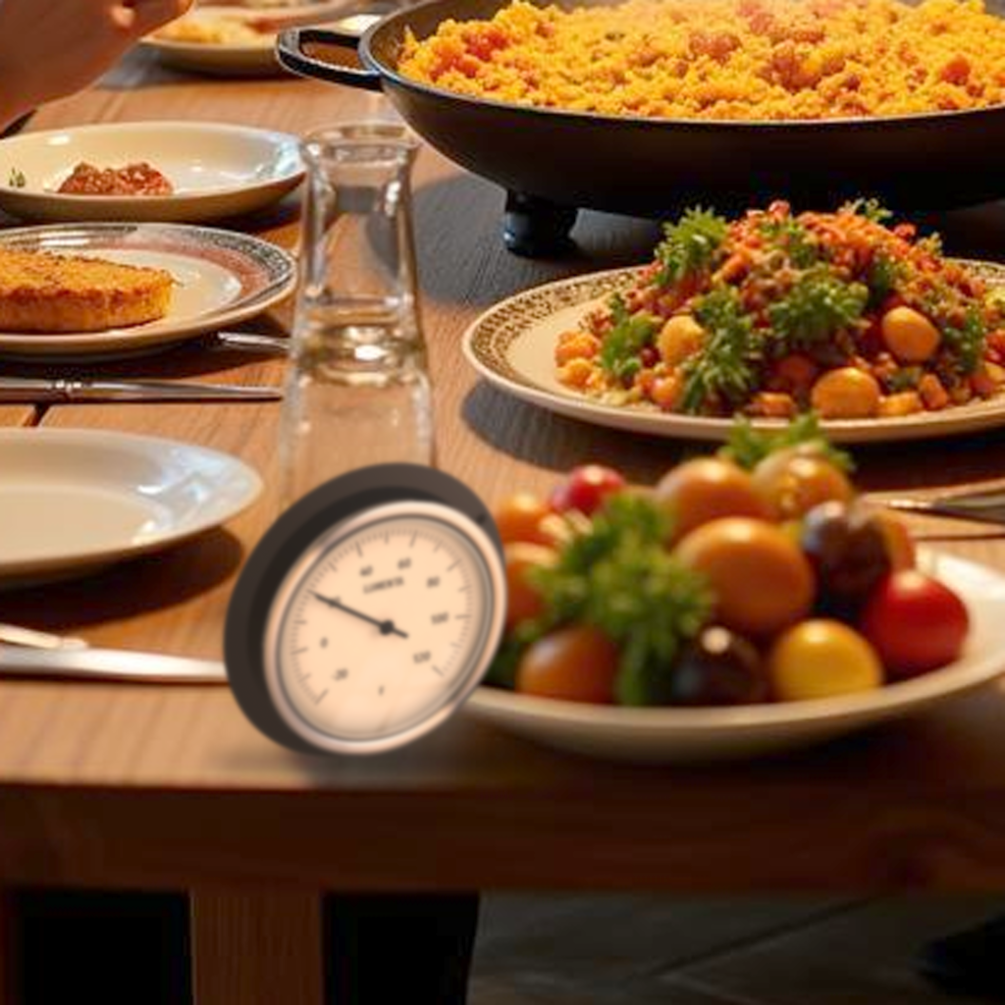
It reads °F 20
